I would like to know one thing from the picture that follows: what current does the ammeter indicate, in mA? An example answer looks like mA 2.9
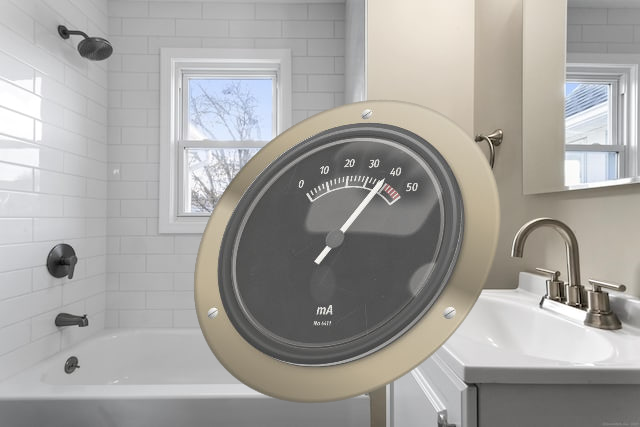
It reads mA 40
